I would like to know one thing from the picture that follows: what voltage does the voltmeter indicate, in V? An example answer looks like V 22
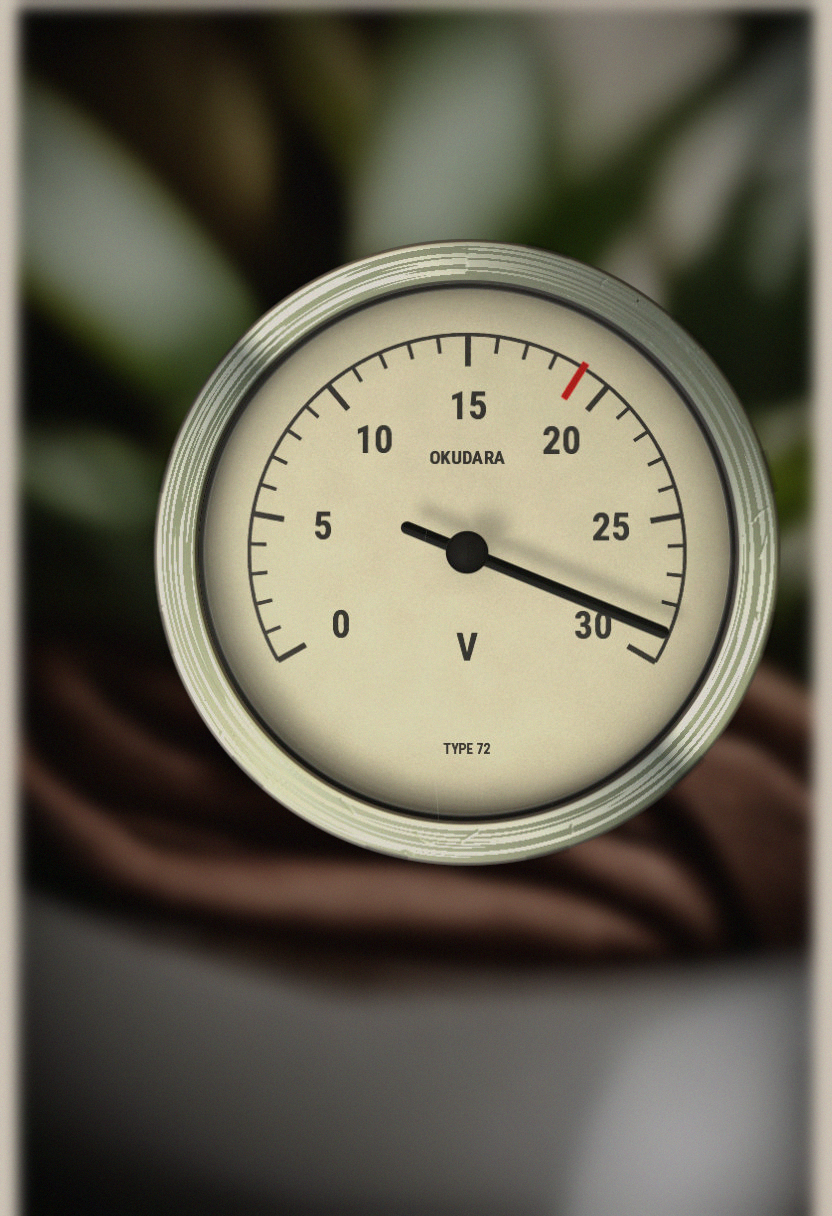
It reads V 29
